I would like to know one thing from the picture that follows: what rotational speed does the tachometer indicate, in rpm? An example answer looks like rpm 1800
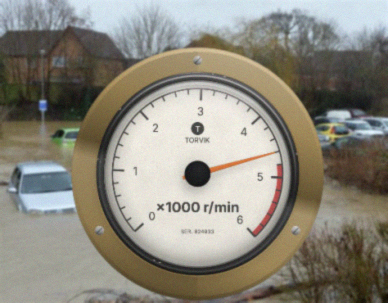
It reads rpm 4600
